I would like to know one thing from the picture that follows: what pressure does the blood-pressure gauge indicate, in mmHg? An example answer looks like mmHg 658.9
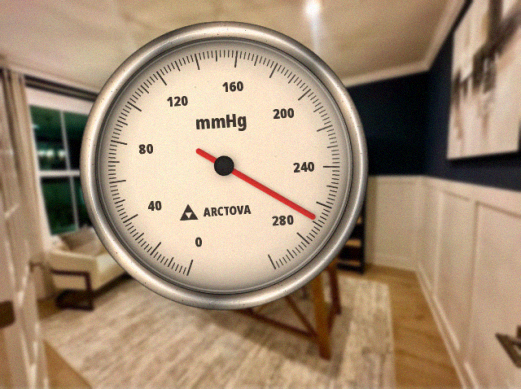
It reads mmHg 268
